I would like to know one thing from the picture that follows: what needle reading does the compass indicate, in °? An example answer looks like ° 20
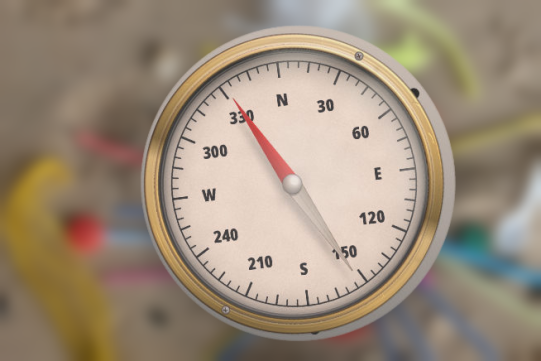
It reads ° 332.5
